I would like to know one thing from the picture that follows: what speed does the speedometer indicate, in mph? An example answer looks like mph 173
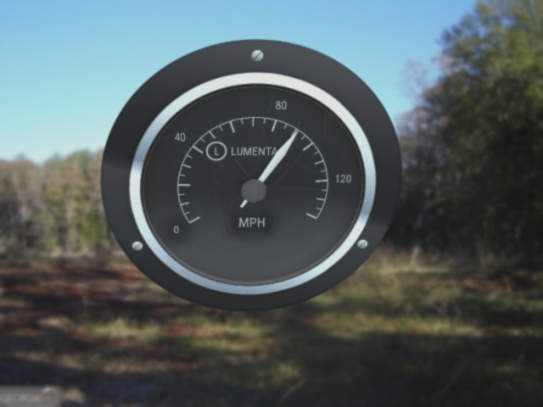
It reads mph 90
